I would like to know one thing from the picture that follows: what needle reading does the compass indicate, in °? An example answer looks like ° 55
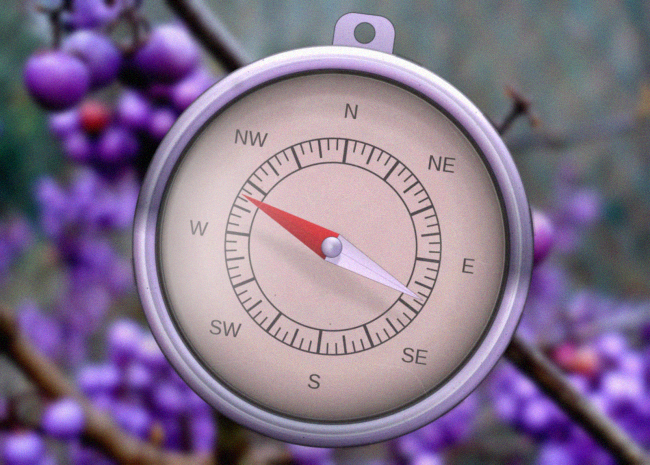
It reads ° 292.5
